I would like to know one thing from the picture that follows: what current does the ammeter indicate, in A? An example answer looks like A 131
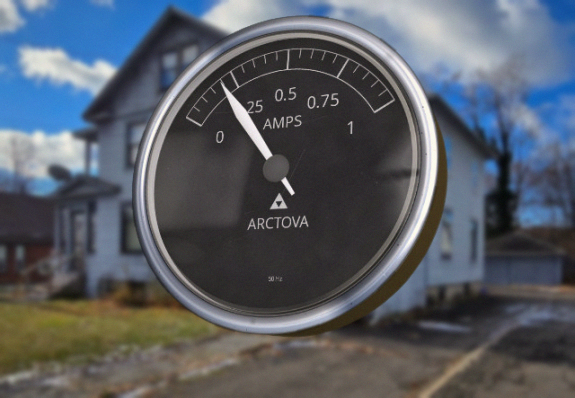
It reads A 0.2
